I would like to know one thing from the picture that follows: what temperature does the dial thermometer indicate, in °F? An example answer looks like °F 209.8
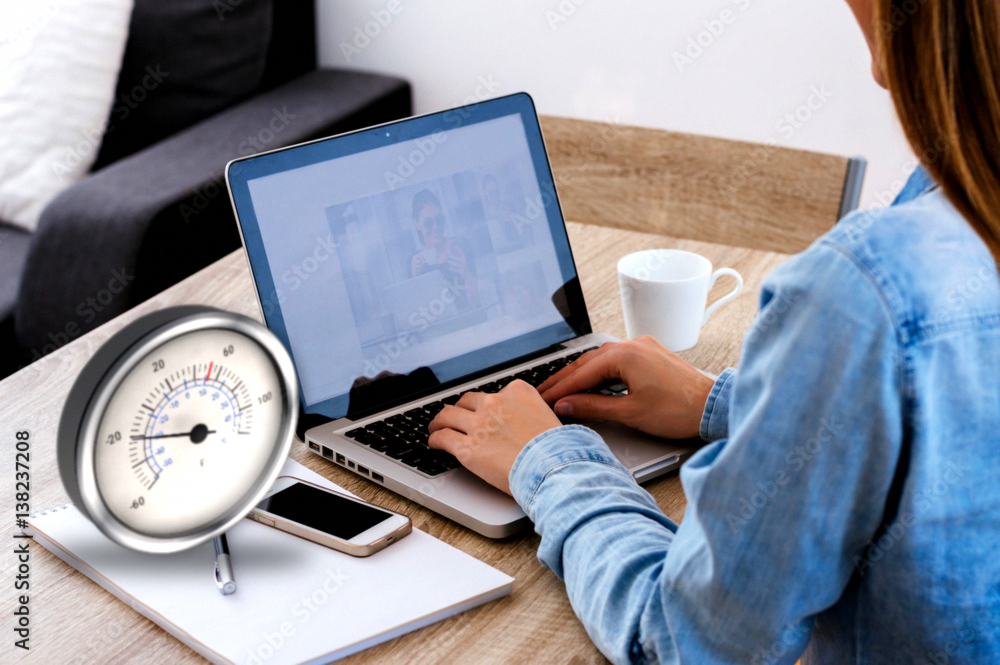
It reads °F -20
